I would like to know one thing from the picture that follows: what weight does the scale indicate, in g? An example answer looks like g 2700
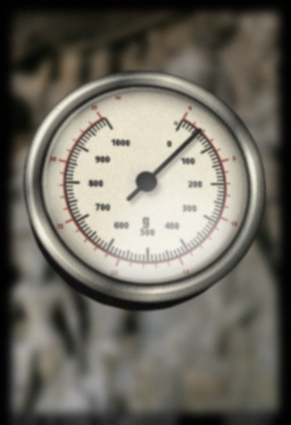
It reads g 50
